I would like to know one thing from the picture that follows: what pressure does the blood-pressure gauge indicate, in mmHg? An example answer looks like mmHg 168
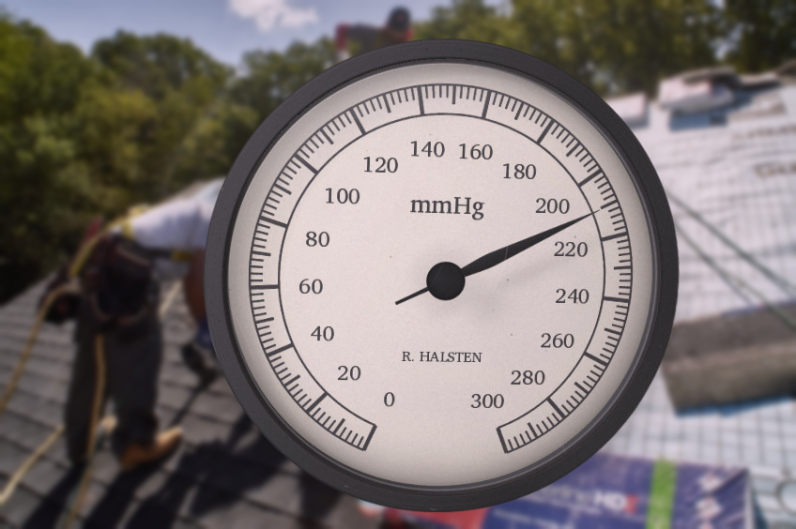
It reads mmHg 210
